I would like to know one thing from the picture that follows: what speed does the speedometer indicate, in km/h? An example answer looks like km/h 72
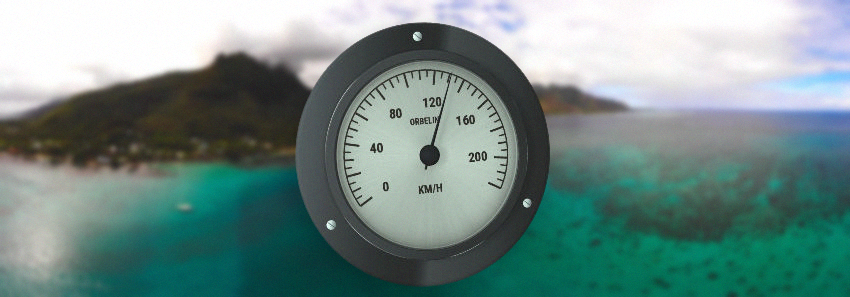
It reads km/h 130
